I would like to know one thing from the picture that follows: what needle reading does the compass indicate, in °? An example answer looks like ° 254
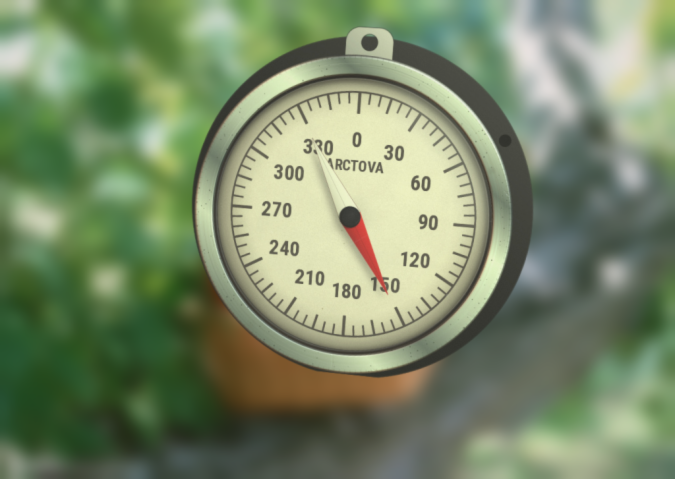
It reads ° 150
